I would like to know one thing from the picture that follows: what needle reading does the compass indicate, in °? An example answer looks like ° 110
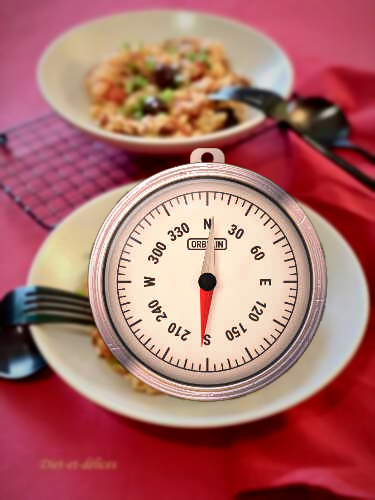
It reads ° 185
